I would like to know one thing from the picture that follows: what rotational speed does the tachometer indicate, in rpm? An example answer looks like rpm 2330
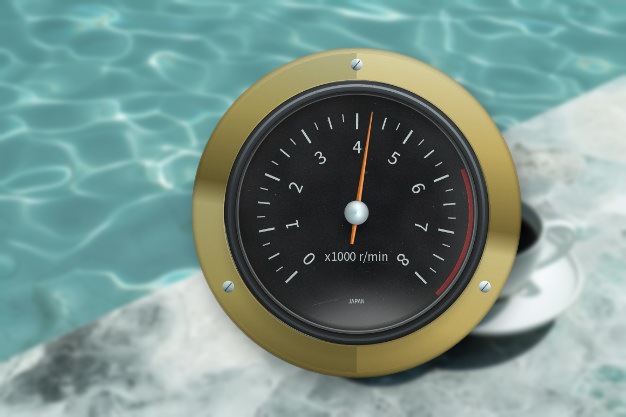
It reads rpm 4250
